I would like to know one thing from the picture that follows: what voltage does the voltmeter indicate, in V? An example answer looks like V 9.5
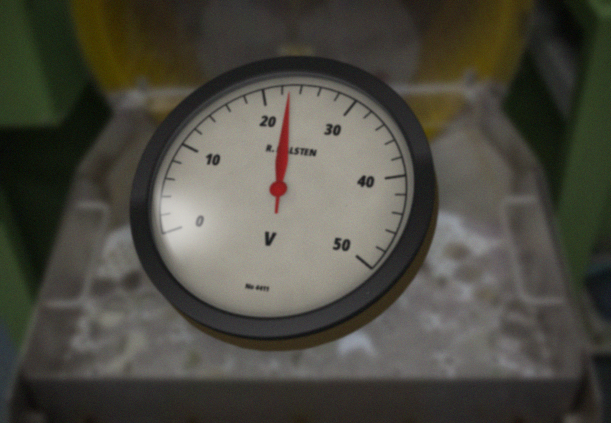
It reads V 23
